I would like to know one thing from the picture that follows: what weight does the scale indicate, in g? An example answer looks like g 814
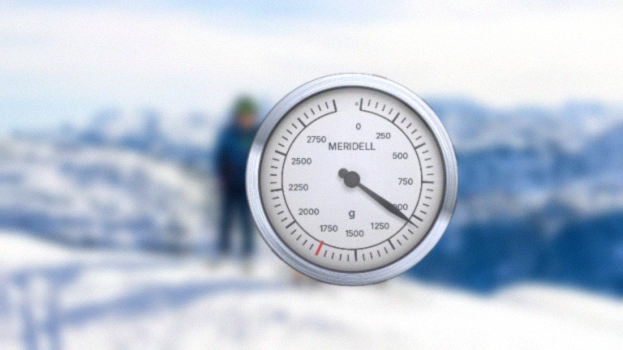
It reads g 1050
